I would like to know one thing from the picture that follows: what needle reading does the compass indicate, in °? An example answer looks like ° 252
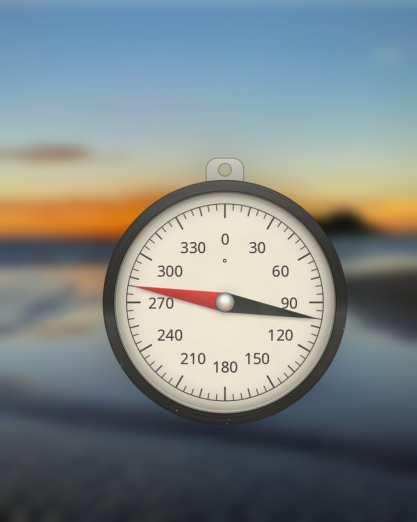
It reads ° 280
